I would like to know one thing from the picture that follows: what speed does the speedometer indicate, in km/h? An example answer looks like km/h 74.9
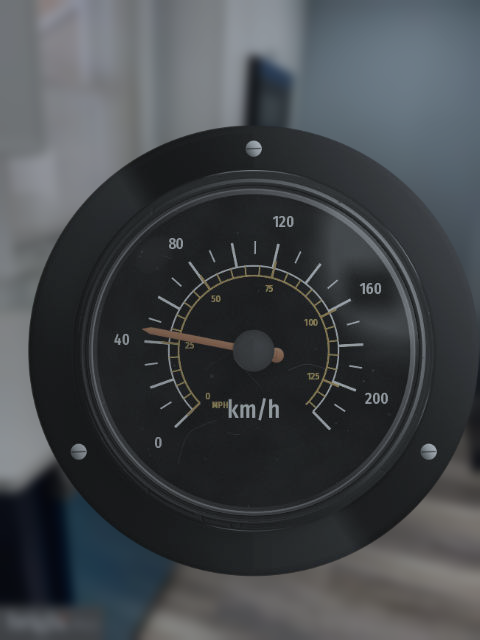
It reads km/h 45
